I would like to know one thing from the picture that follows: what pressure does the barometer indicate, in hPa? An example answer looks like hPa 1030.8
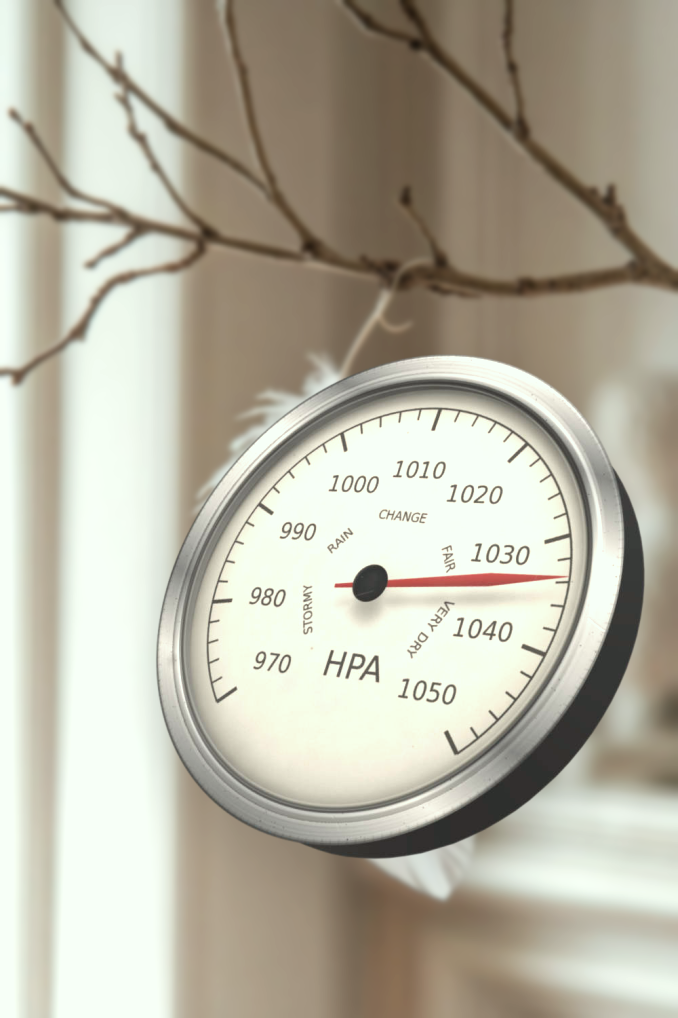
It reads hPa 1034
